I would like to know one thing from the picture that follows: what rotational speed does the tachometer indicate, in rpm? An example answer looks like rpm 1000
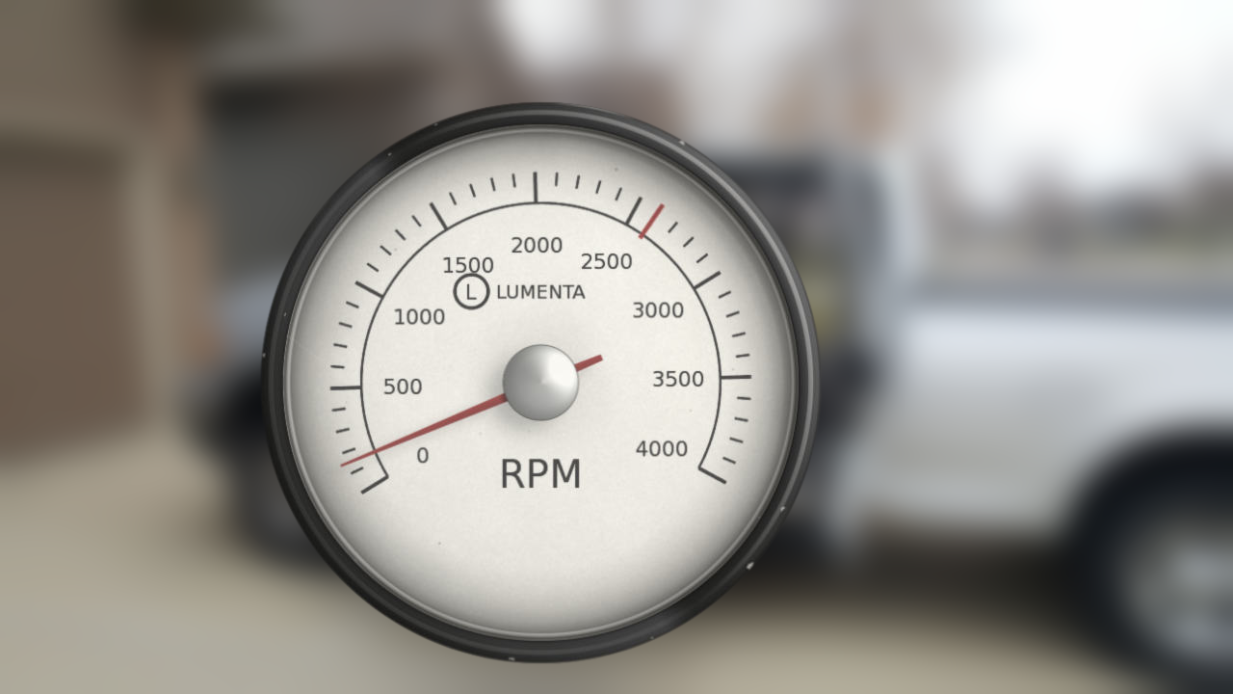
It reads rpm 150
